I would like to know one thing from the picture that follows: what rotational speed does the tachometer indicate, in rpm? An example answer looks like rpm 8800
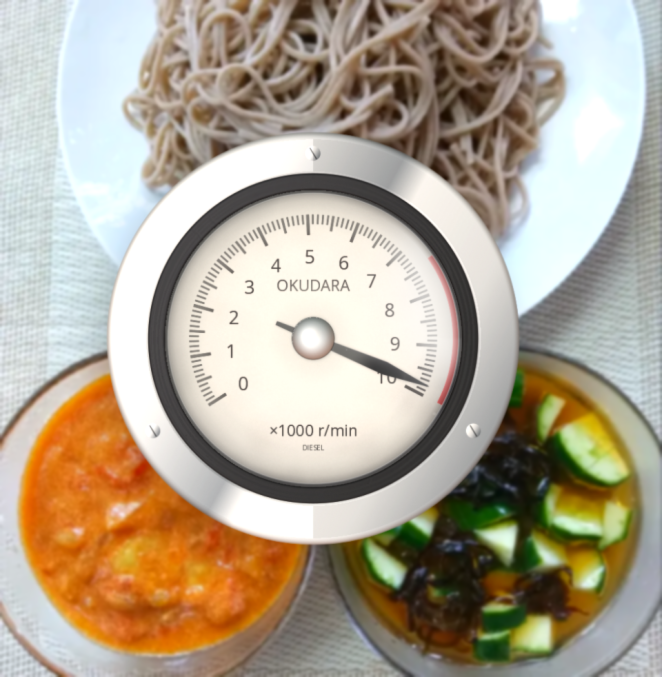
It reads rpm 9800
